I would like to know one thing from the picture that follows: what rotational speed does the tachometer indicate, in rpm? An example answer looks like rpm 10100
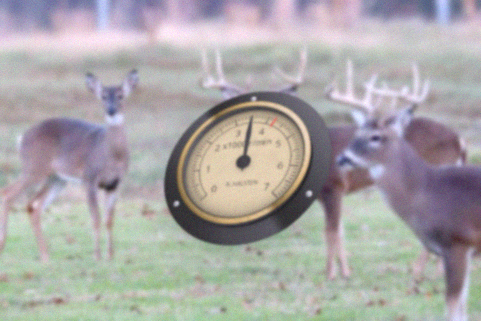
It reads rpm 3500
